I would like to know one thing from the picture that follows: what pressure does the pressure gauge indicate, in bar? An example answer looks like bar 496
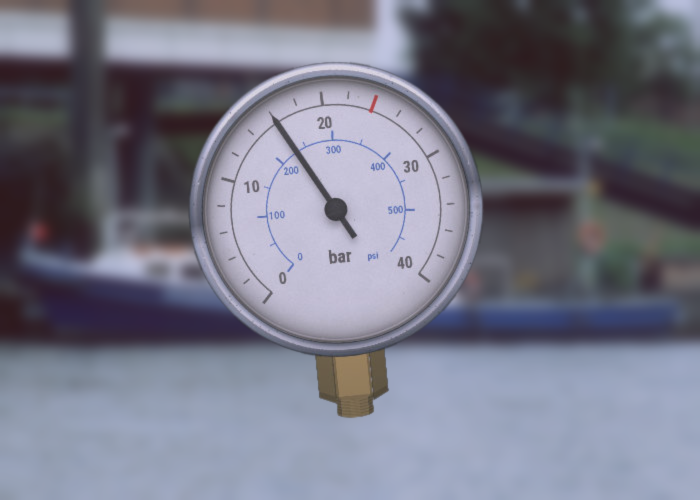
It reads bar 16
